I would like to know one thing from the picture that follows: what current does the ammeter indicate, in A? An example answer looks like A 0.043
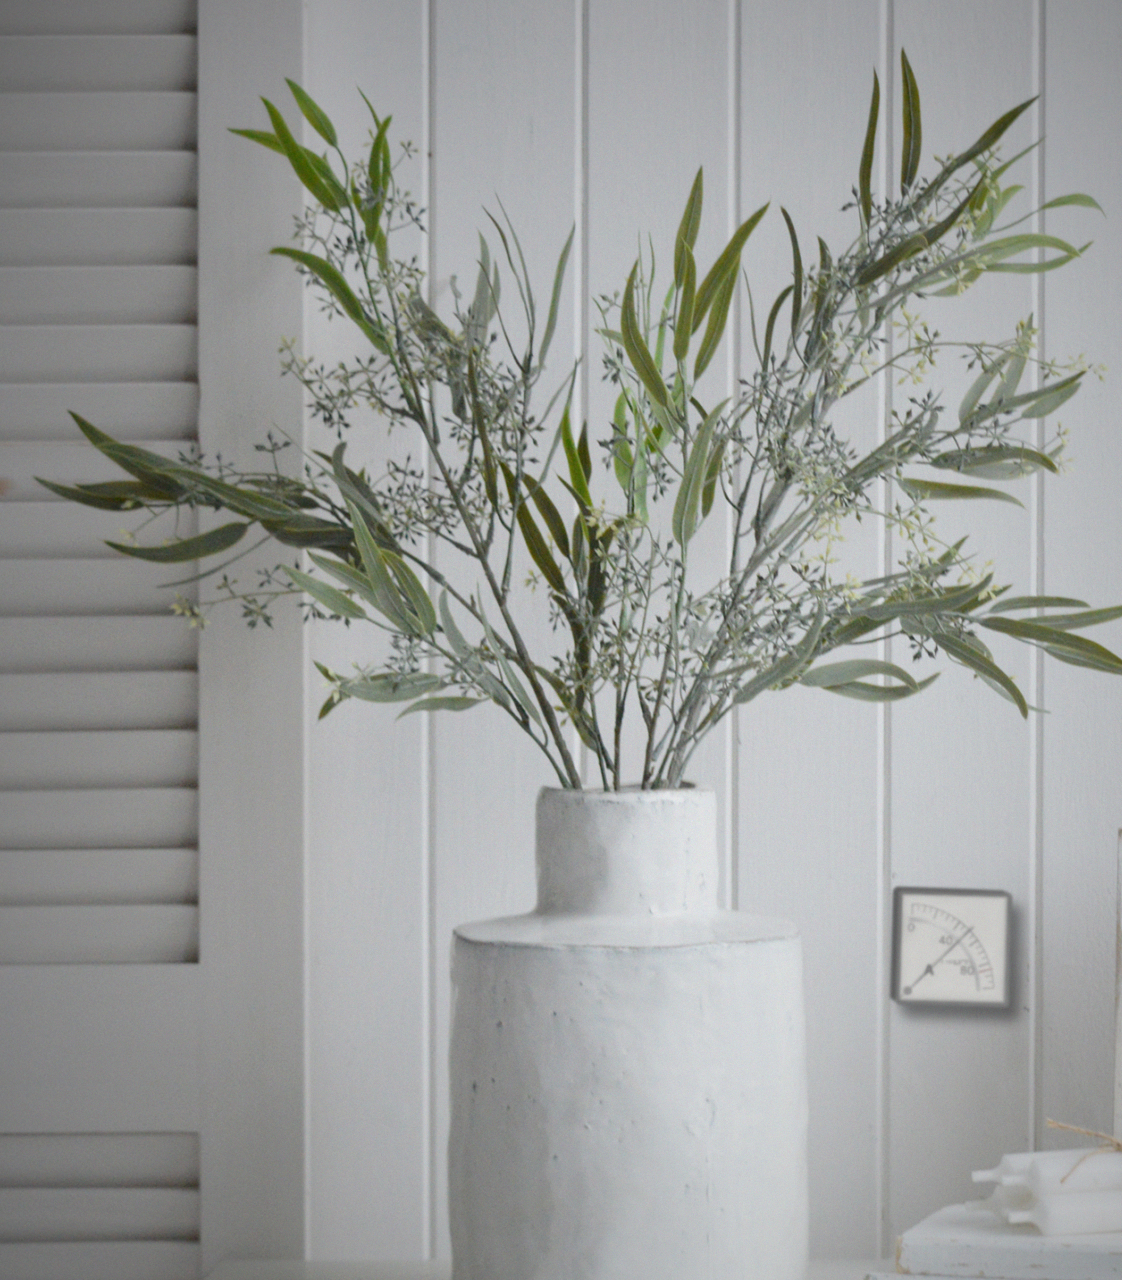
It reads A 50
